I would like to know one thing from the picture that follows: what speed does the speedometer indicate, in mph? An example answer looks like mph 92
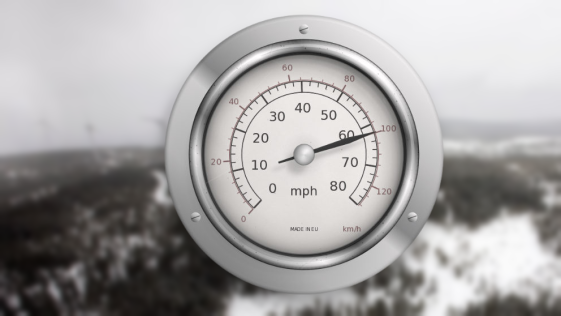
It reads mph 62
